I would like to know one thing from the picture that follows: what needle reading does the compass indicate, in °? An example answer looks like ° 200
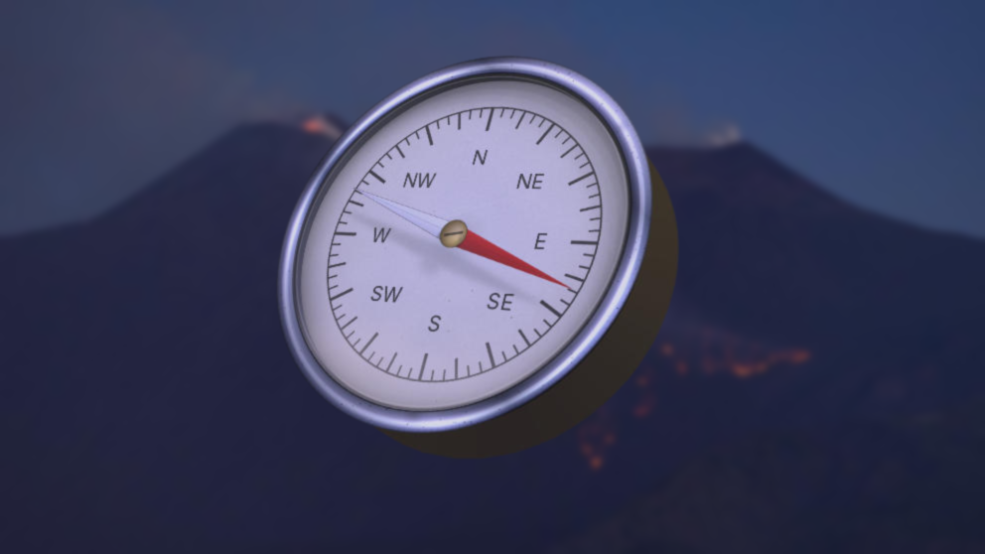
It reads ° 110
